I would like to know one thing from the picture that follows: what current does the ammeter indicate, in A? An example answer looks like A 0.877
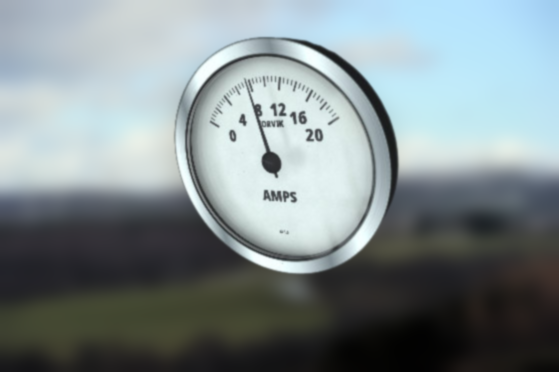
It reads A 8
